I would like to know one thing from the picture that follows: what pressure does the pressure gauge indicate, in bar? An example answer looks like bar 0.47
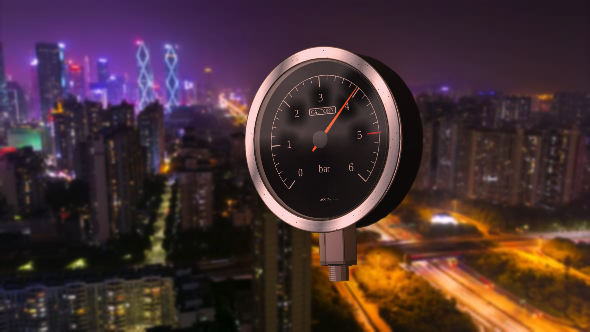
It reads bar 4
